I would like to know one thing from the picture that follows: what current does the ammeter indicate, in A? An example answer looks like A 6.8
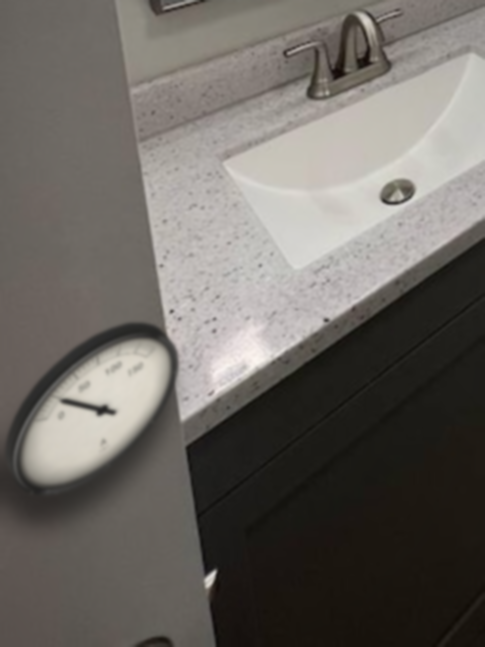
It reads A 25
